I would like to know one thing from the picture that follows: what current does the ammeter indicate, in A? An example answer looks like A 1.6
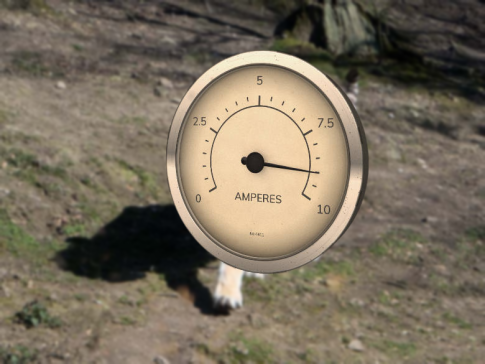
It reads A 9
